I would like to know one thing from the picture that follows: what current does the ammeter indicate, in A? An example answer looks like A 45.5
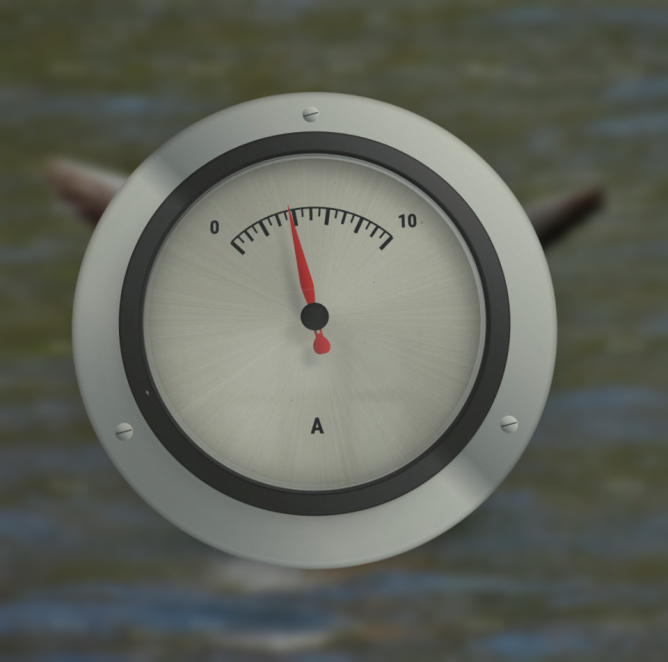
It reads A 3.75
